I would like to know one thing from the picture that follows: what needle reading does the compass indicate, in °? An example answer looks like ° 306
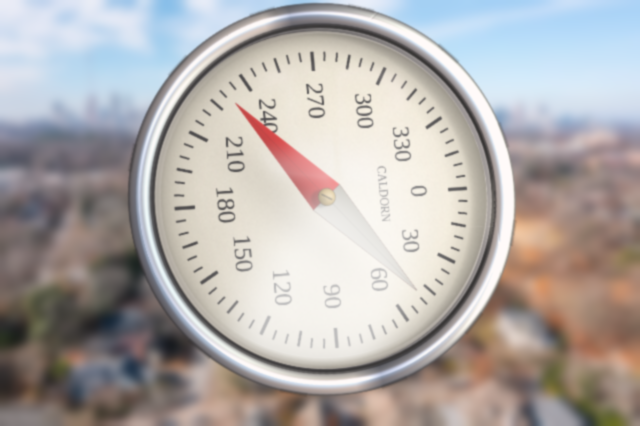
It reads ° 230
